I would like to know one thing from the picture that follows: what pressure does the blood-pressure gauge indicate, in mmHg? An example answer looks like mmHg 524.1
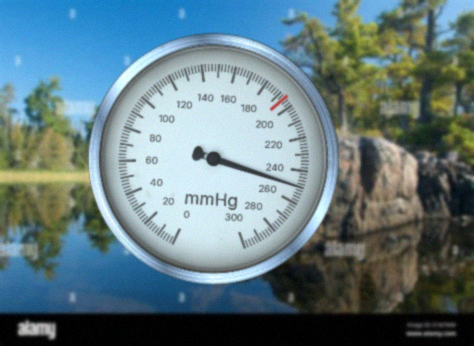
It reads mmHg 250
